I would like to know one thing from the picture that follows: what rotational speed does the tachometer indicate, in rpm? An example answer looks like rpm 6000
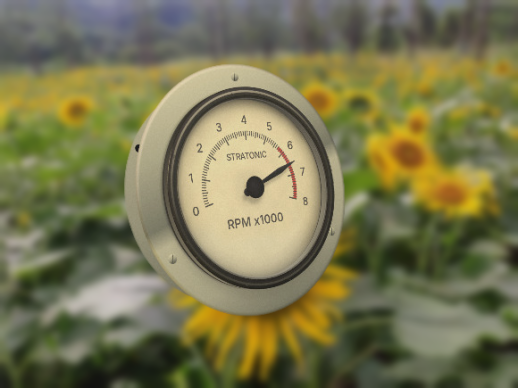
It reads rpm 6500
